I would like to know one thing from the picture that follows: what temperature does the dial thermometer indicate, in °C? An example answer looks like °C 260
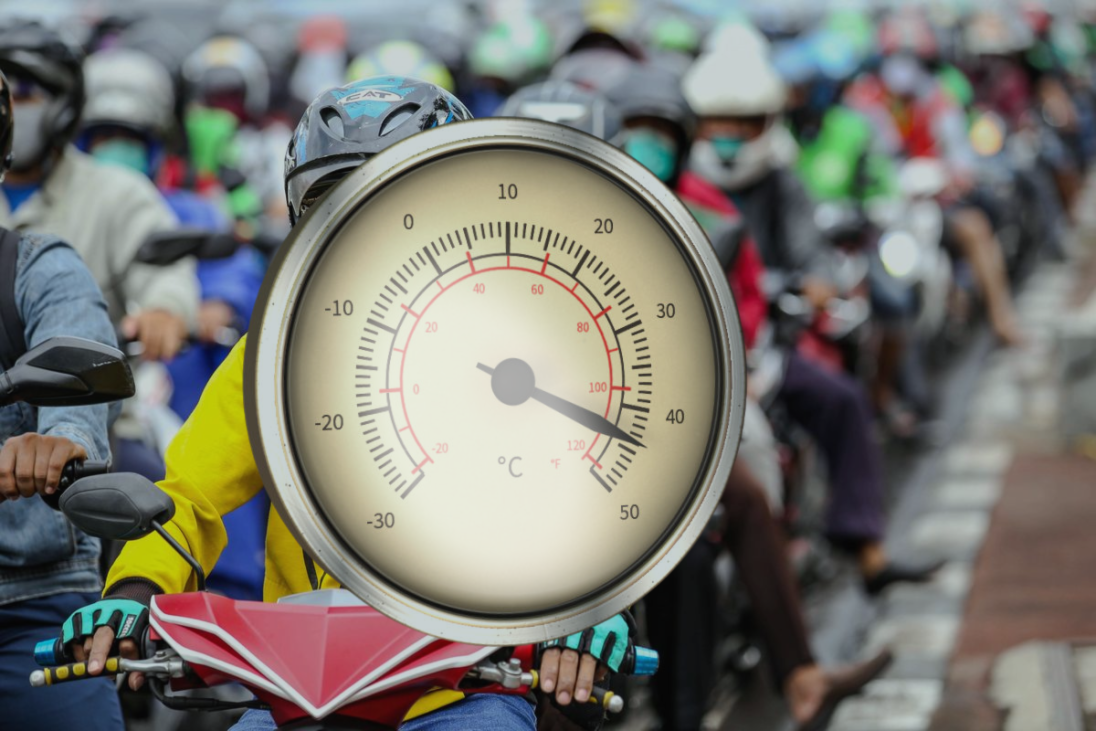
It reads °C 44
